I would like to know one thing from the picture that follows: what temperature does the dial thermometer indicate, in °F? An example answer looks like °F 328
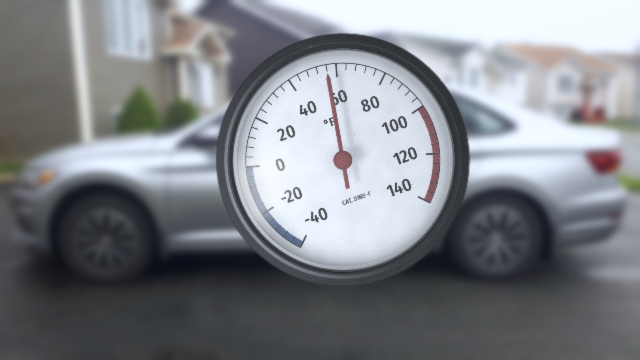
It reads °F 56
